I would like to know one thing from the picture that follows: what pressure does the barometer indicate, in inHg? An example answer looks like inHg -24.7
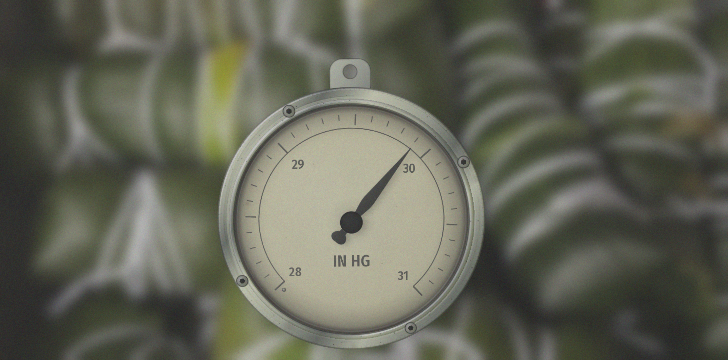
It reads inHg 29.9
